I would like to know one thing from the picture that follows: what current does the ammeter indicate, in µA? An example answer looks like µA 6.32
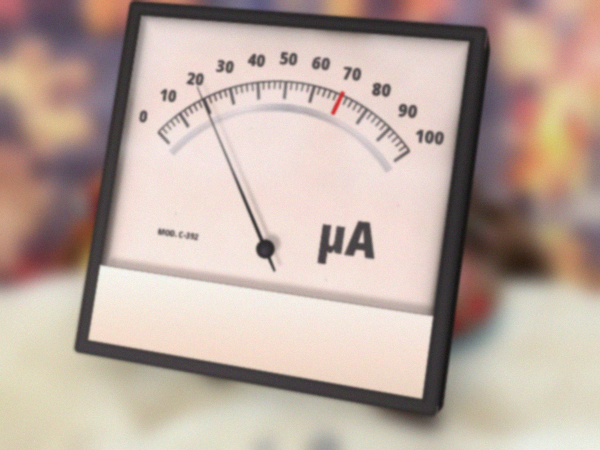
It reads µA 20
